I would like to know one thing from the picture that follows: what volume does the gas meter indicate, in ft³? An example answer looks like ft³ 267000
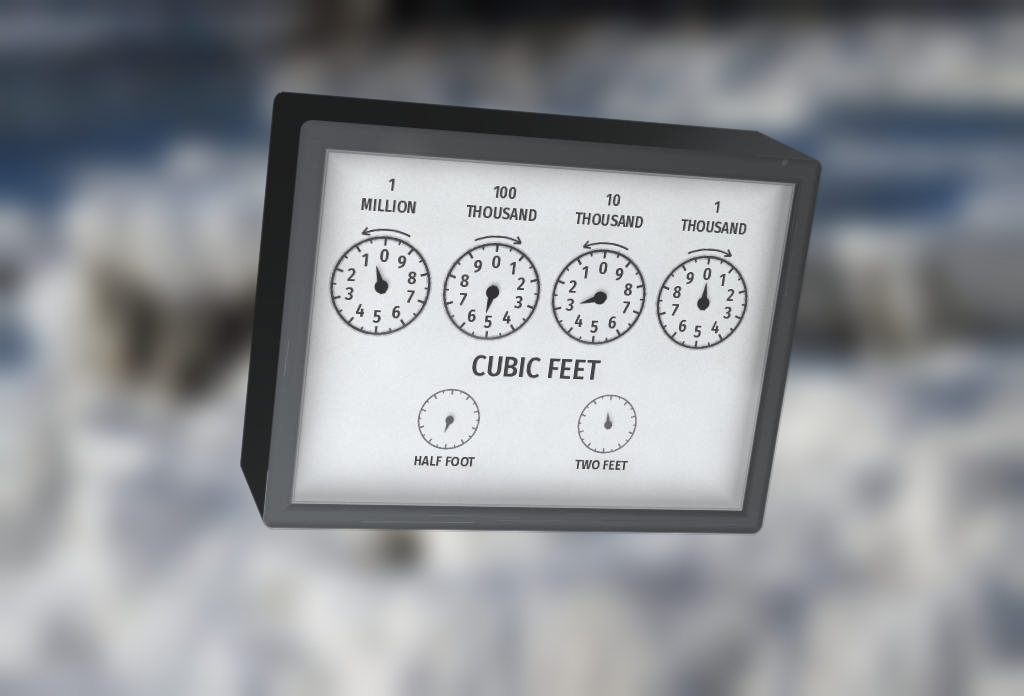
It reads ft³ 53000
